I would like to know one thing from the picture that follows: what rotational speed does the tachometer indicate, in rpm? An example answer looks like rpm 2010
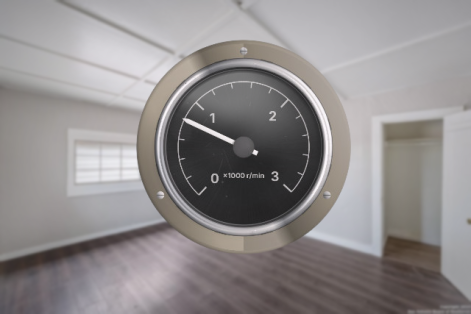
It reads rpm 800
